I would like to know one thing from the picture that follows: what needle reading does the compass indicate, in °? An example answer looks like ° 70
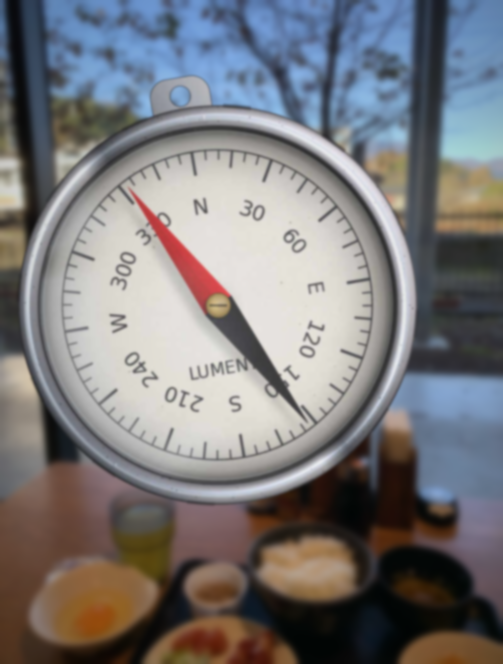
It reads ° 332.5
